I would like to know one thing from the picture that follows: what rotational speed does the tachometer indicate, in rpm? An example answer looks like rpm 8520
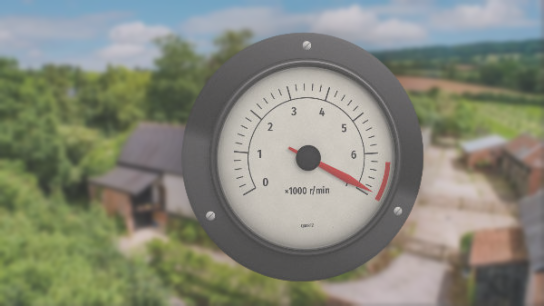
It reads rpm 6900
